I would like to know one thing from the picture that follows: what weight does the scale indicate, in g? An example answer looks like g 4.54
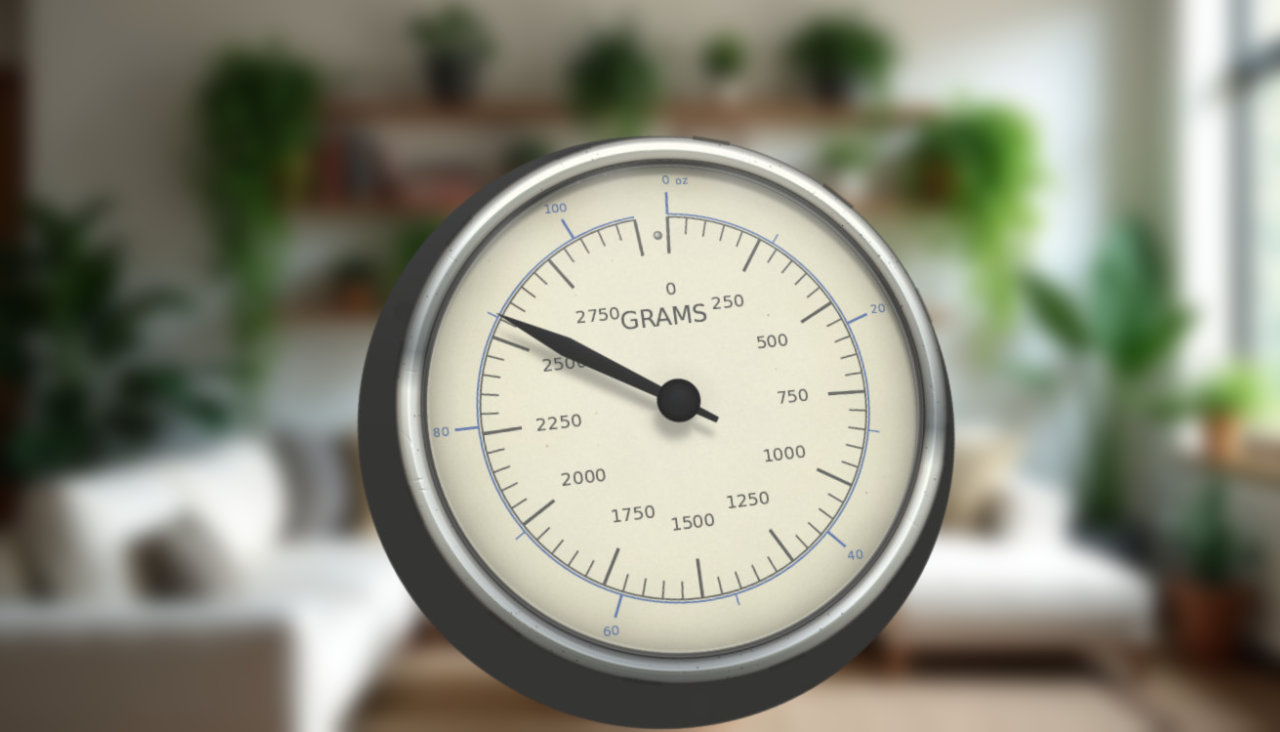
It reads g 2550
